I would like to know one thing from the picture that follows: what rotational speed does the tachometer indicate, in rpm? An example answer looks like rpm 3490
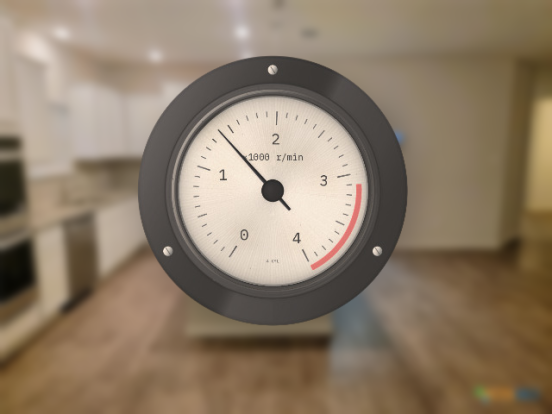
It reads rpm 1400
